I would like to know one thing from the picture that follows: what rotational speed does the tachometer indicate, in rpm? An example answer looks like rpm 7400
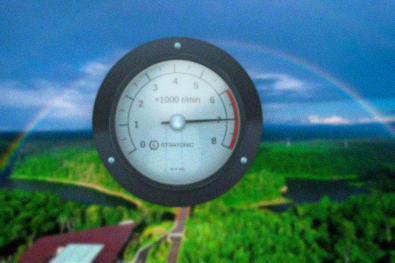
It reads rpm 7000
